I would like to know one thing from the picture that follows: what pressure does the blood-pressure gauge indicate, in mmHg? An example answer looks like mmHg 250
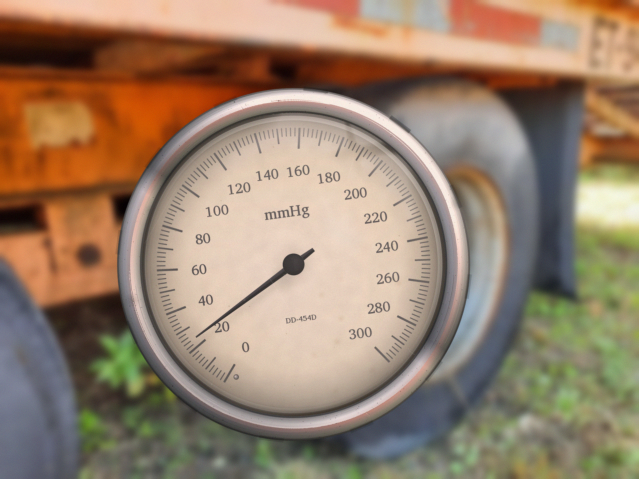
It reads mmHg 24
